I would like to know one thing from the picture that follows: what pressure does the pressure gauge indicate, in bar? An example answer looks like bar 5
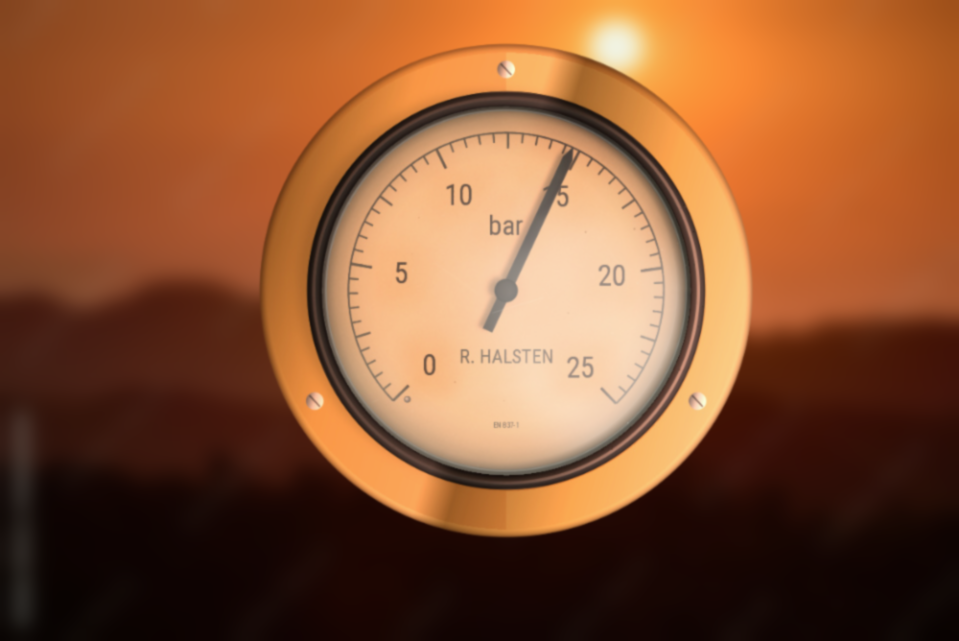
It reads bar 14.75
